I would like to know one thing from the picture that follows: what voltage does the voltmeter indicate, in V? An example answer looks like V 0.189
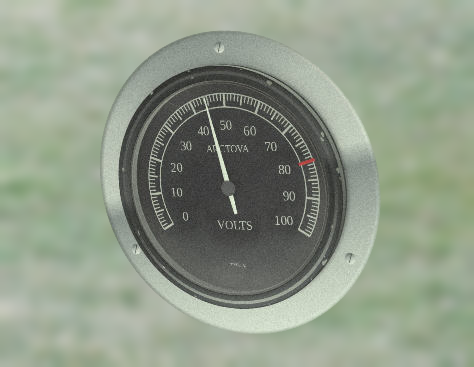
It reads V 45
